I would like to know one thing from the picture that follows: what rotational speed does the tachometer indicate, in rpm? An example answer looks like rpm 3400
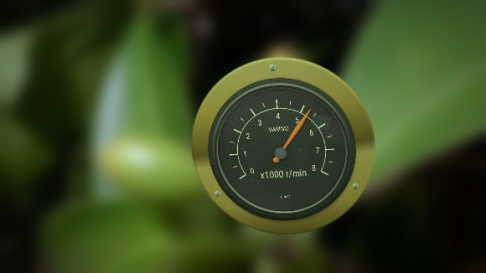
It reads rpm 5250
